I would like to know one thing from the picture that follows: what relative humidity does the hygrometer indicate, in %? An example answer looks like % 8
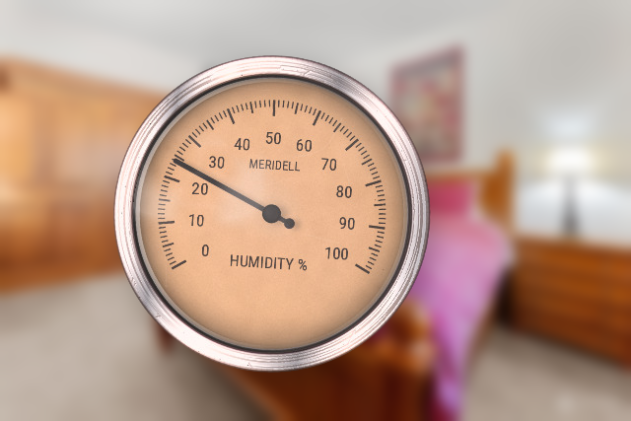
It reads % 24
